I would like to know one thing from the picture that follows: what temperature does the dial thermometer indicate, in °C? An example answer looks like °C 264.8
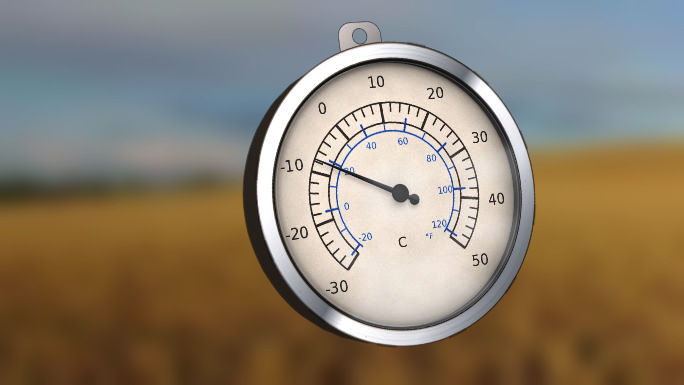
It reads °C -8
